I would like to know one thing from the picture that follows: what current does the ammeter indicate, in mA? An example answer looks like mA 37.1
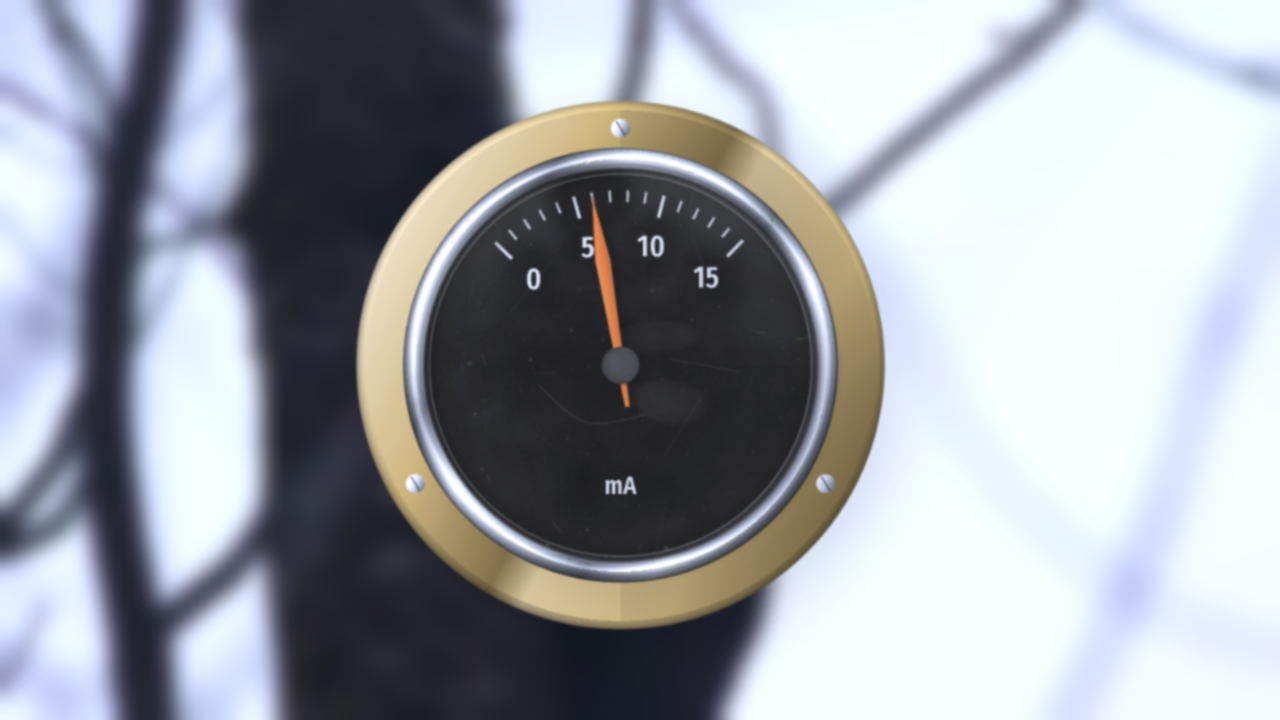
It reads mA 6
